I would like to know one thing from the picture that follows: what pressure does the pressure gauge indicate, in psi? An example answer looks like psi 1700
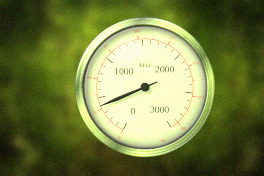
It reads psi 400
